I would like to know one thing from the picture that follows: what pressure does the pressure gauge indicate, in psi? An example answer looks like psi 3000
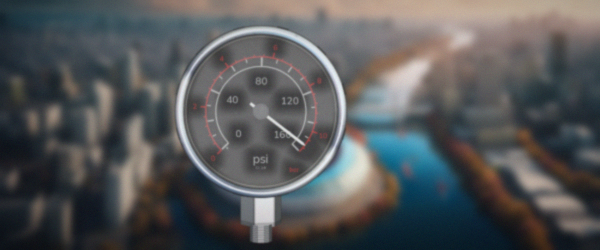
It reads psi 155
